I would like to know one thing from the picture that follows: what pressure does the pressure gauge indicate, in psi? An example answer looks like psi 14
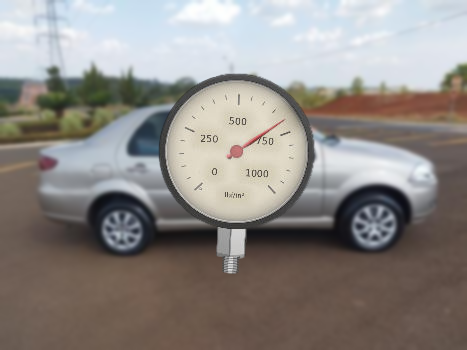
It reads psi 700
